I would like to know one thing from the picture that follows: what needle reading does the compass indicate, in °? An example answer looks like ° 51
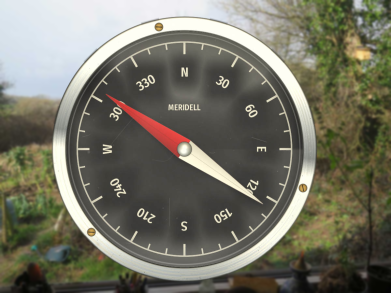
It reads ° 305
